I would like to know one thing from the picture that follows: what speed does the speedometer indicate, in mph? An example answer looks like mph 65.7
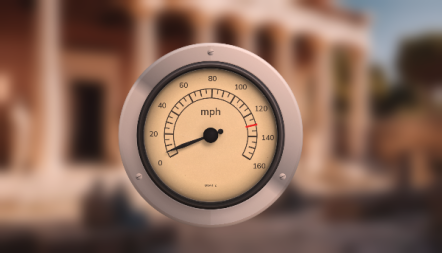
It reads mph 5
